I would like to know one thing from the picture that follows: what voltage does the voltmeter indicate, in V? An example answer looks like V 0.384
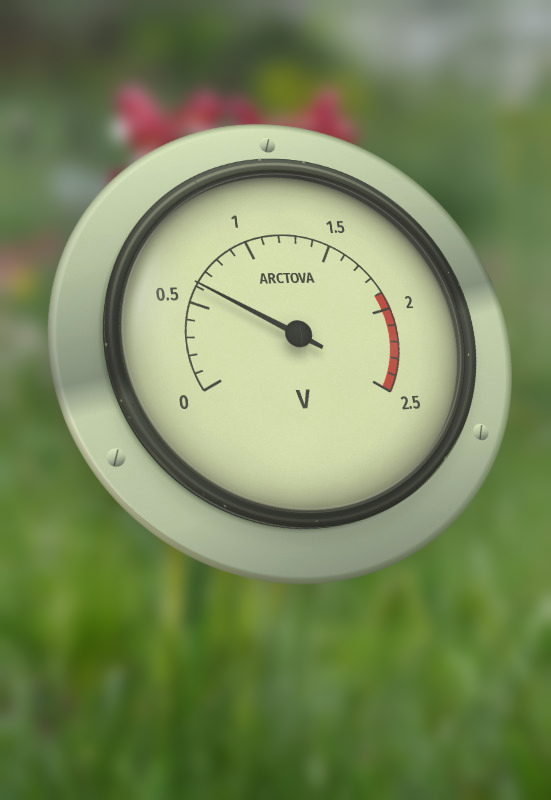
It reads V 0.6
